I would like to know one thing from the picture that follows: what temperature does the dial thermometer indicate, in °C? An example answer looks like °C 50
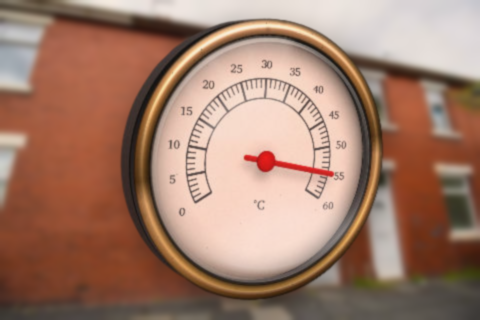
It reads °C 55
